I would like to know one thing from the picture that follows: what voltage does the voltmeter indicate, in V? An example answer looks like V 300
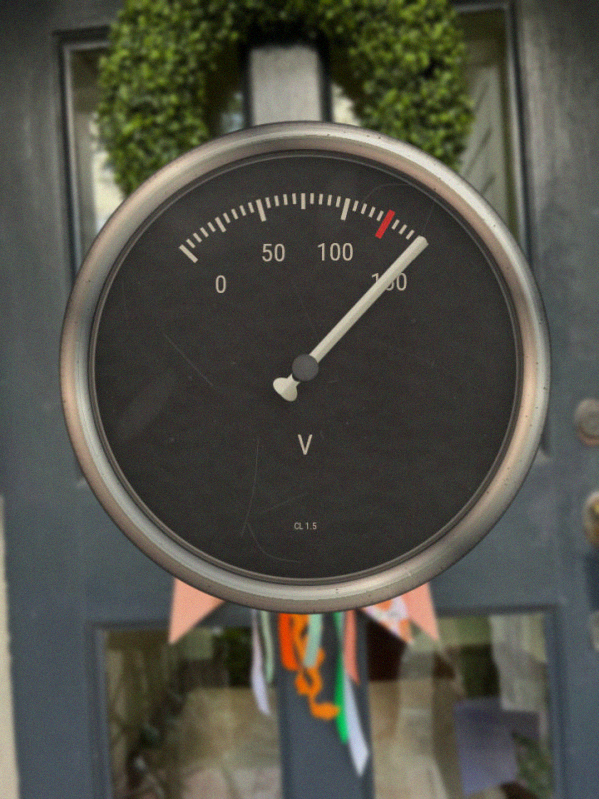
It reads V 147.5
